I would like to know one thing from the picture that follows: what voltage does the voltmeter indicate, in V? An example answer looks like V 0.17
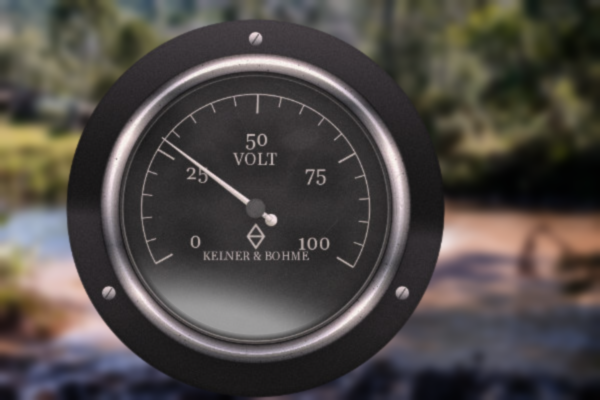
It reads V 27.5
